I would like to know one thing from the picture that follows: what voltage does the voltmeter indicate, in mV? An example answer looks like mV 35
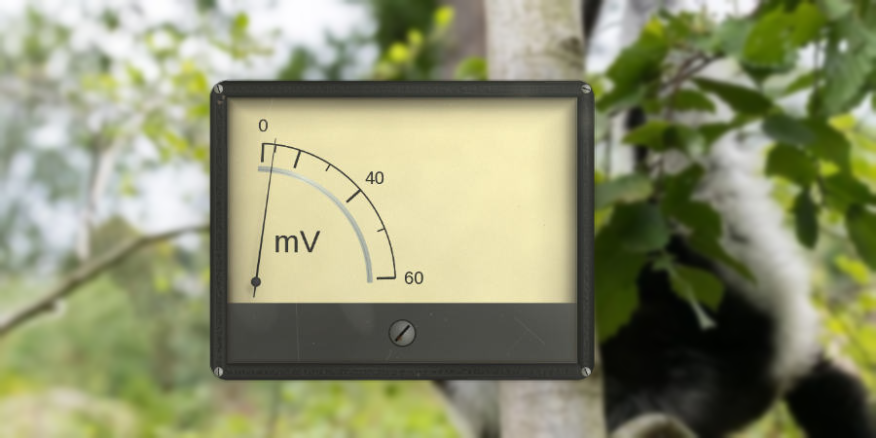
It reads mV 10
